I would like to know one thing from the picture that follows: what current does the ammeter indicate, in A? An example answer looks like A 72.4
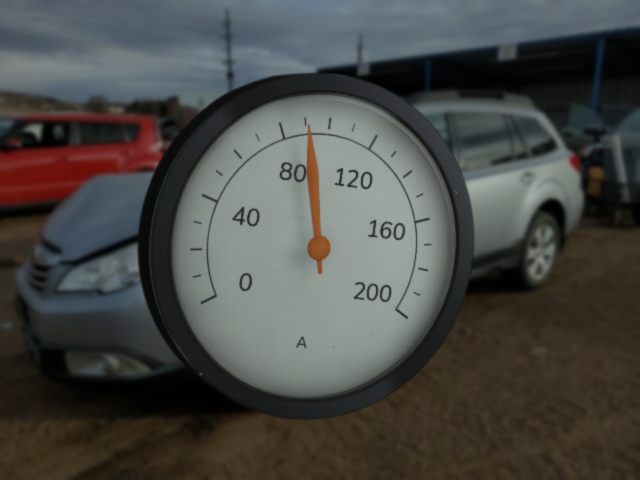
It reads A 90
